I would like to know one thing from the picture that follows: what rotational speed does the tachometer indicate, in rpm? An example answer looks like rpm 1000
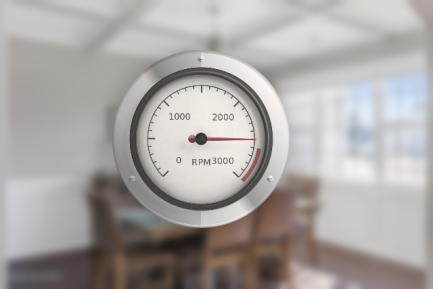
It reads rpm 2500
